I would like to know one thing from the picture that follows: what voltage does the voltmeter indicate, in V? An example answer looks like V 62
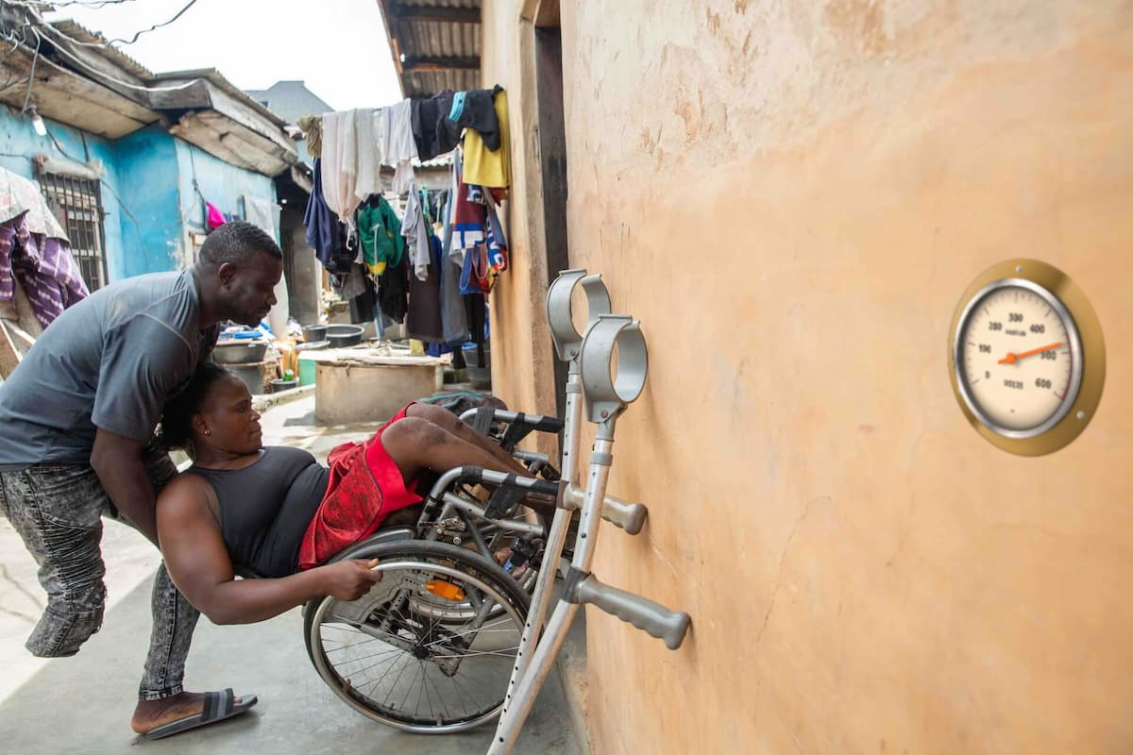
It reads V 480
